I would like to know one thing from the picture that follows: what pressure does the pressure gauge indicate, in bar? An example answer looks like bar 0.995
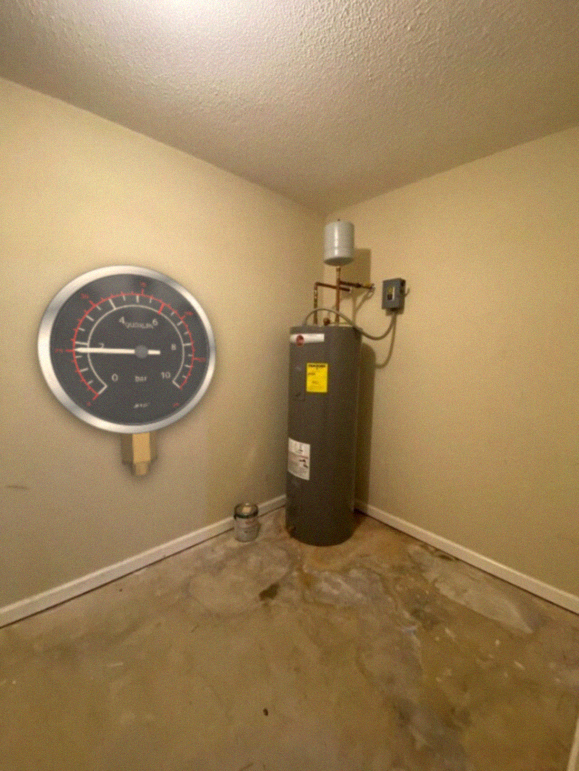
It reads bar 1.75
